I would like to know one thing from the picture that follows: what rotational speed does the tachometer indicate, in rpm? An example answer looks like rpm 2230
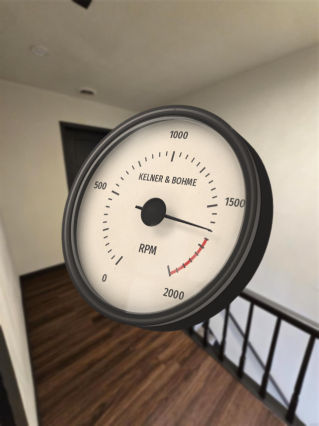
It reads rpm 1650
